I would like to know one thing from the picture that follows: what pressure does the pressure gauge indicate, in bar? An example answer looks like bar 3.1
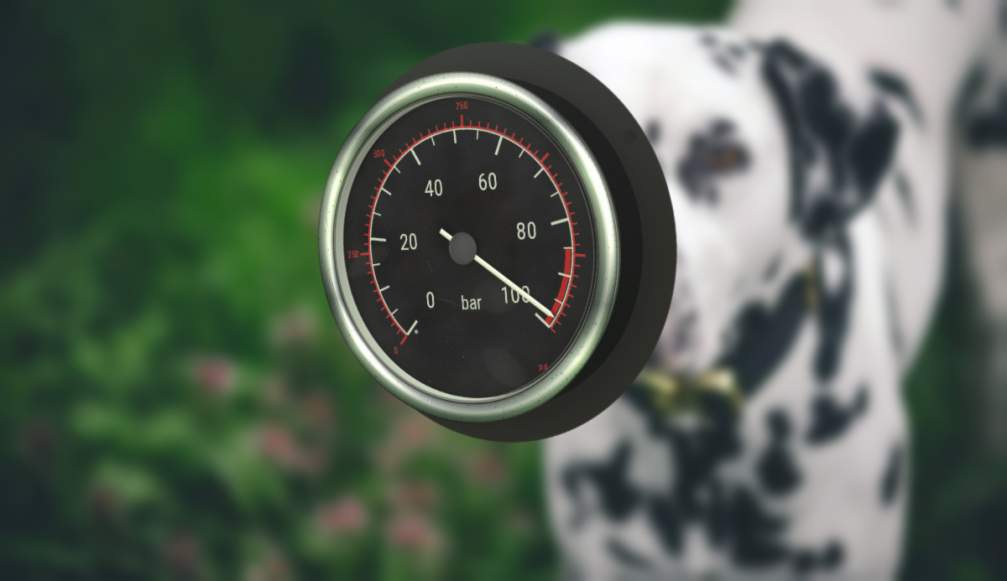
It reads bar 97.5
